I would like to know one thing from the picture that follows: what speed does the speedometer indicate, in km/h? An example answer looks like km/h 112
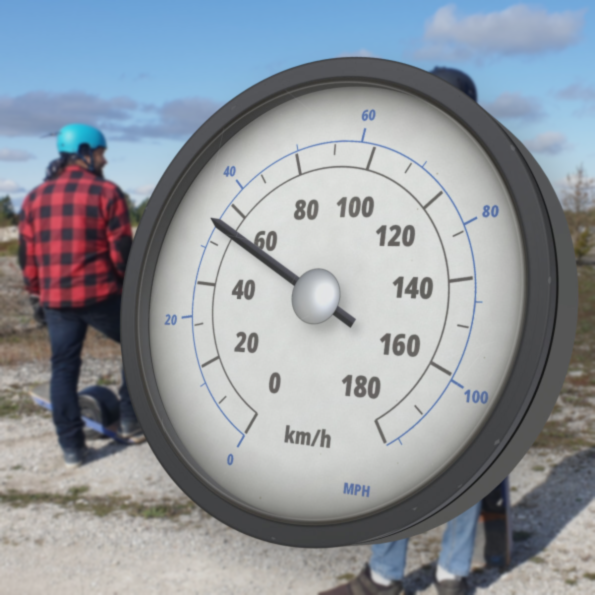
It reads km/h 55
